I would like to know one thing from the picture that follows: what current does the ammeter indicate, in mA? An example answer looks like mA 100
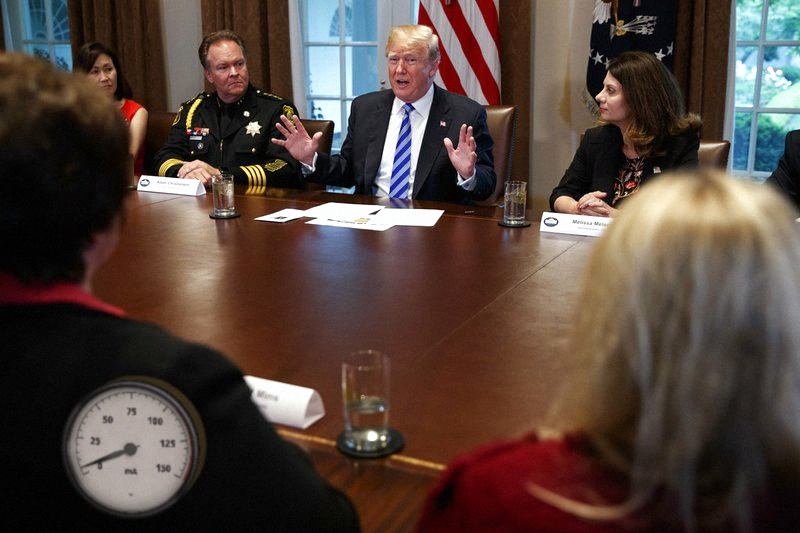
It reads mA 5
